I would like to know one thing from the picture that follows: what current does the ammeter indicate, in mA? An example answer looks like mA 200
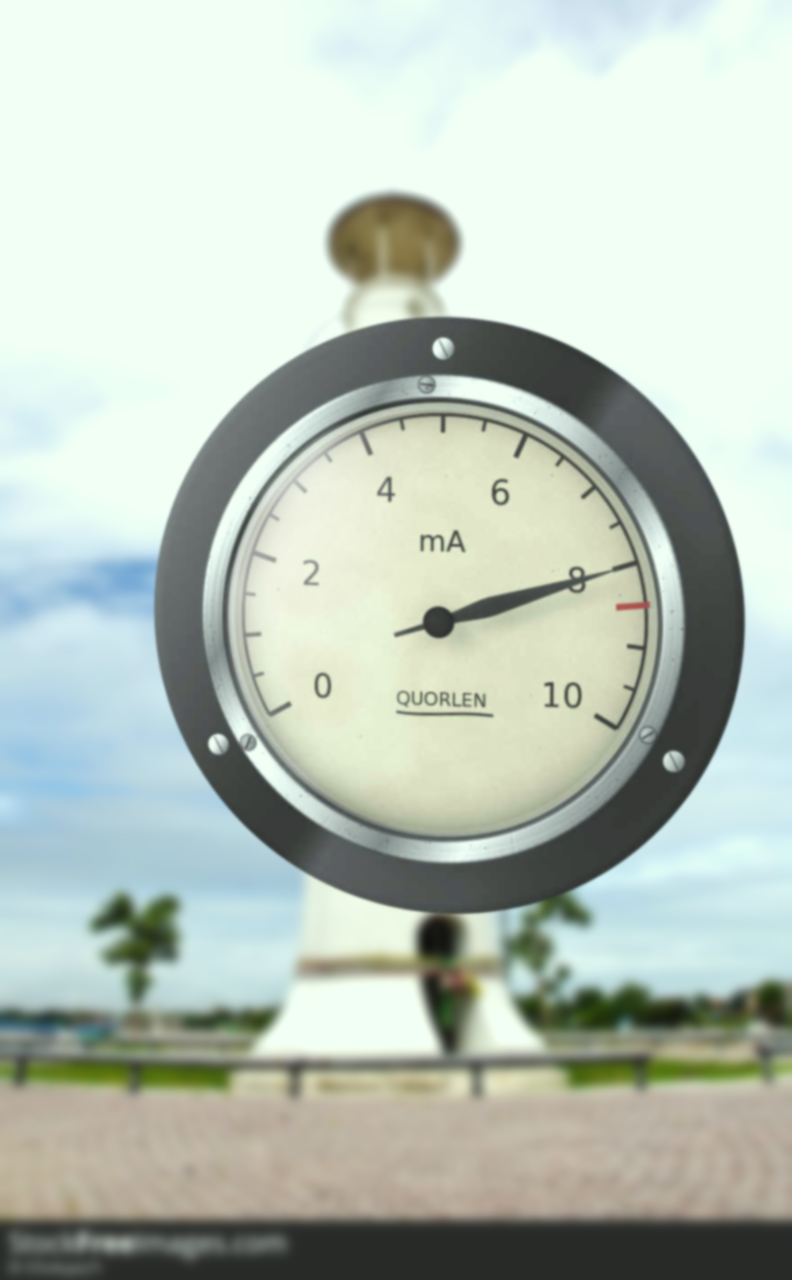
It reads mA 8
